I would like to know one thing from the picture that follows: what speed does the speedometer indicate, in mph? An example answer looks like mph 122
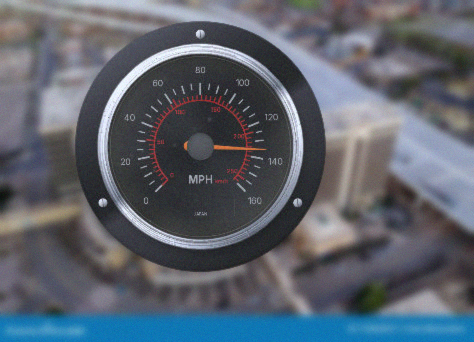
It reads mph 135
